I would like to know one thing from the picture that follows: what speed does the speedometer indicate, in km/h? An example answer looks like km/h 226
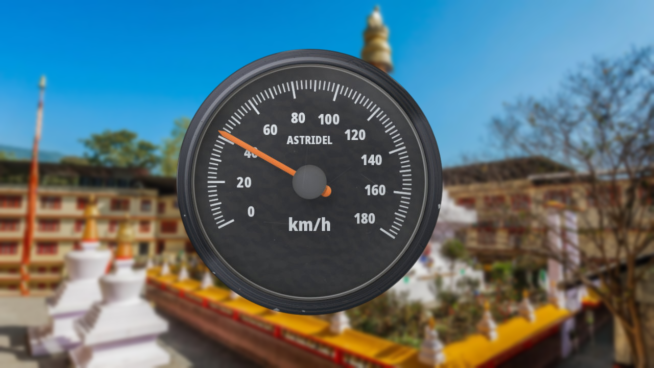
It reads km/h 42
